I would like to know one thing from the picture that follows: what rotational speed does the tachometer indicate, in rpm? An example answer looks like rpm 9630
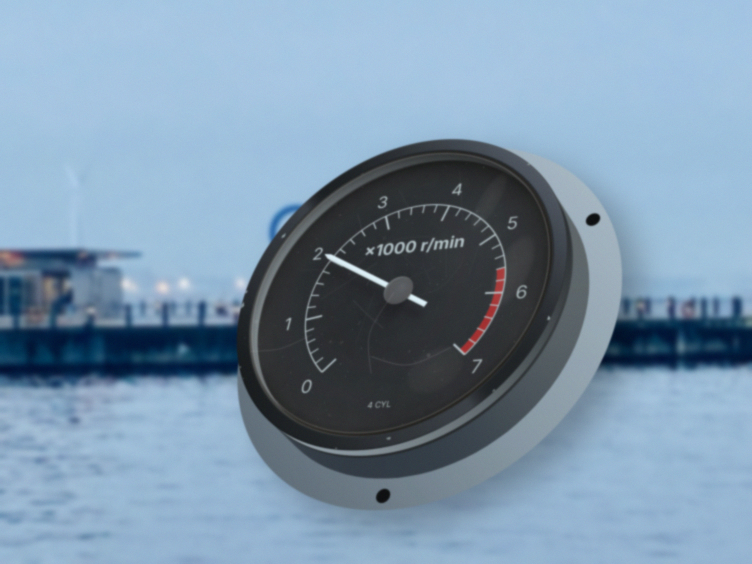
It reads rpm 2000
